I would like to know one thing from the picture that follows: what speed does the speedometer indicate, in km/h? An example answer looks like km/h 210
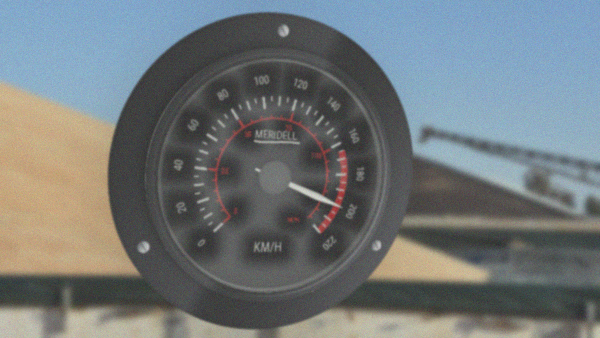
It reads km/h 200
